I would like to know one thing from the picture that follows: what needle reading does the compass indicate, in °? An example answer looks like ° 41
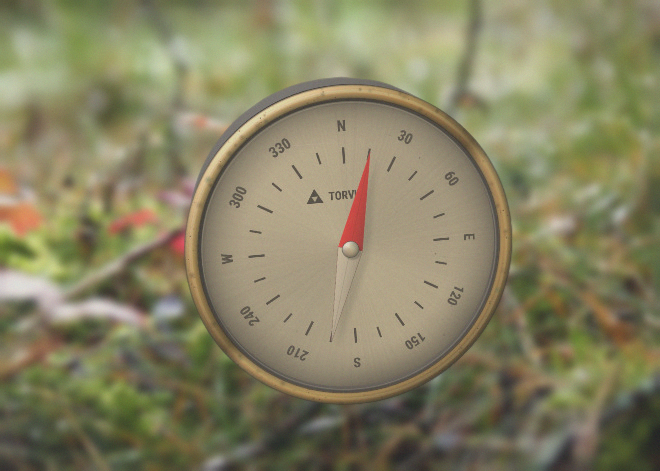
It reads ° 15
